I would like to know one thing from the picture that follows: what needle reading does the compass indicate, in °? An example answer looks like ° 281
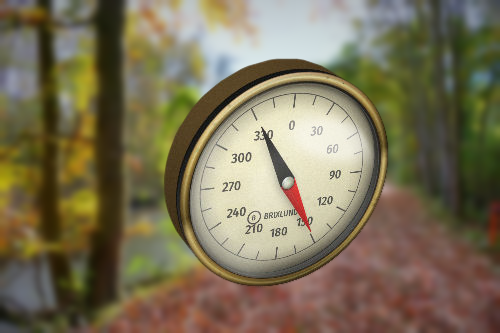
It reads ° 150
